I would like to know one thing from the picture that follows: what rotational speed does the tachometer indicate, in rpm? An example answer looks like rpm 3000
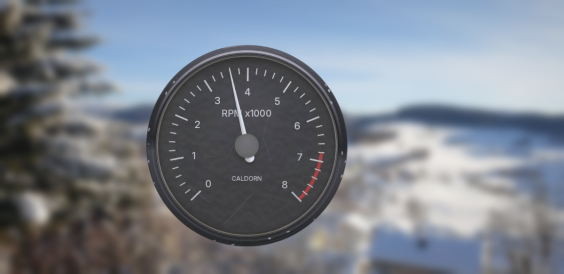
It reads rpm 3600
